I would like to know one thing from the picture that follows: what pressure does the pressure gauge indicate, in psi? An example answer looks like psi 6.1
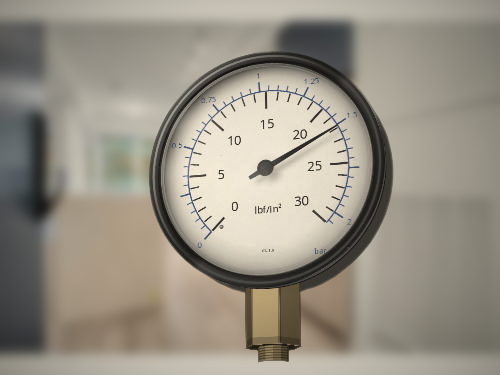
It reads psi 22
